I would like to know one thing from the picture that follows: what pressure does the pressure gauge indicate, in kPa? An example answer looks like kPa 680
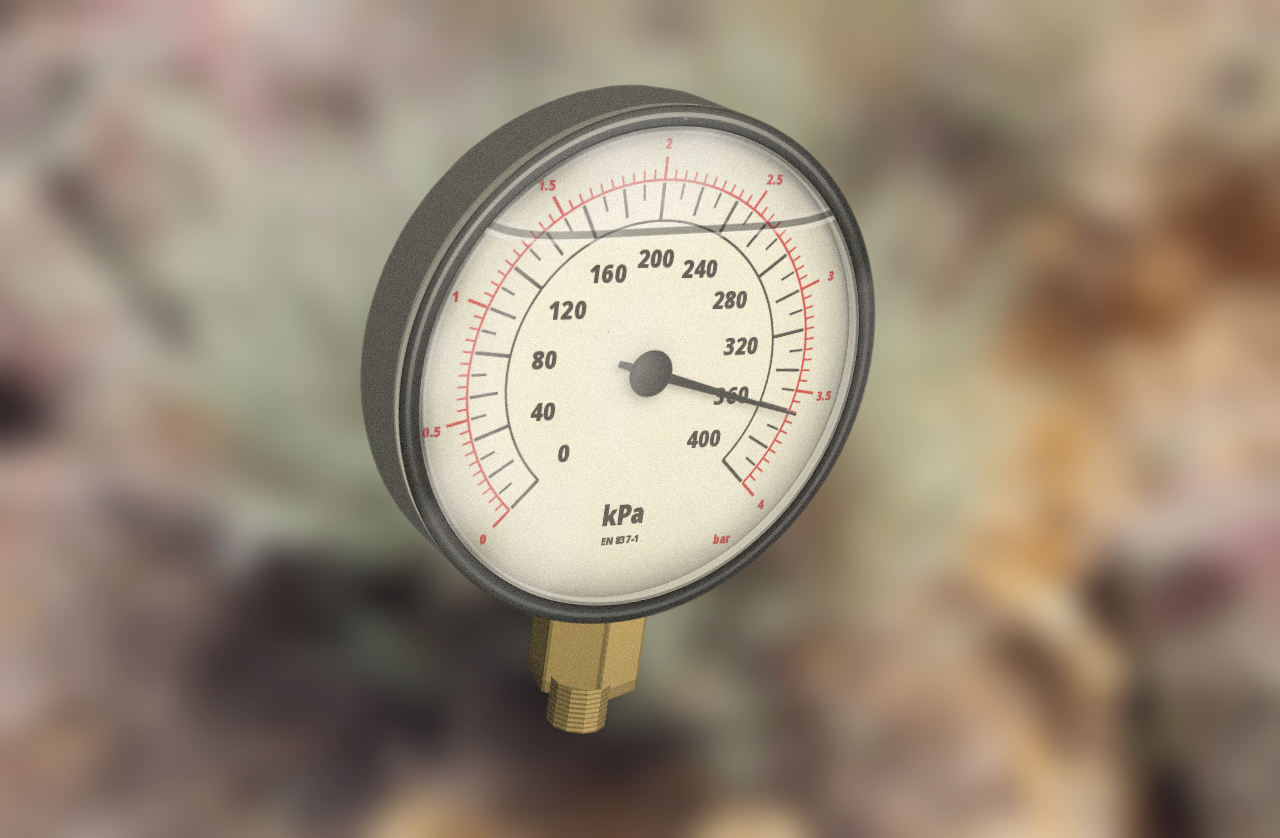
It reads kPa 360
